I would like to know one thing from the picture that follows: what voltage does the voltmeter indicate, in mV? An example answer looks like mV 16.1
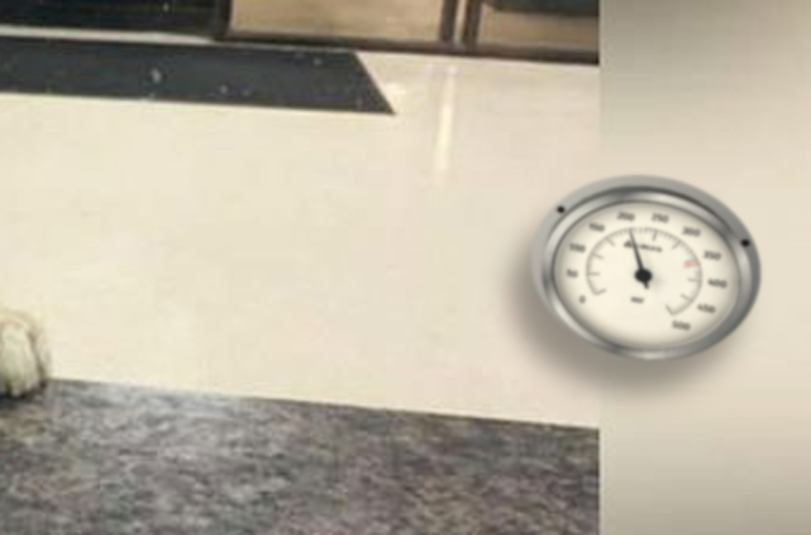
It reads mV 200
